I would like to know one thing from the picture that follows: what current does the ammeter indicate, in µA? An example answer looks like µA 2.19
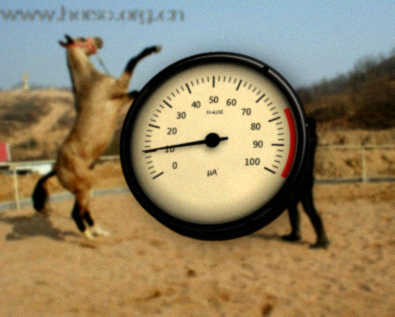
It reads µA 10
